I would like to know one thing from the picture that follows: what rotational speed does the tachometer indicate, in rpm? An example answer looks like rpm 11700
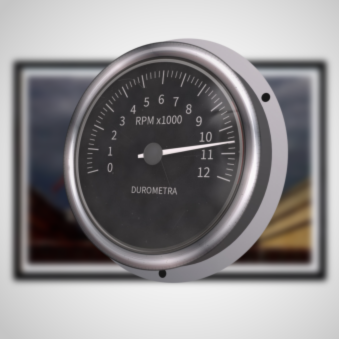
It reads rpm 10600
